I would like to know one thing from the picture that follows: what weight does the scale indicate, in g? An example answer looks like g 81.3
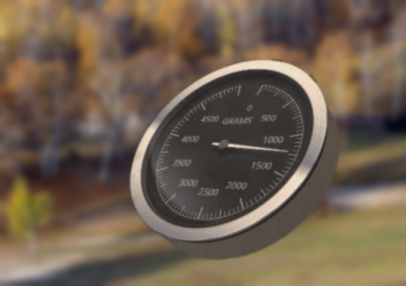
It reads g 1250
